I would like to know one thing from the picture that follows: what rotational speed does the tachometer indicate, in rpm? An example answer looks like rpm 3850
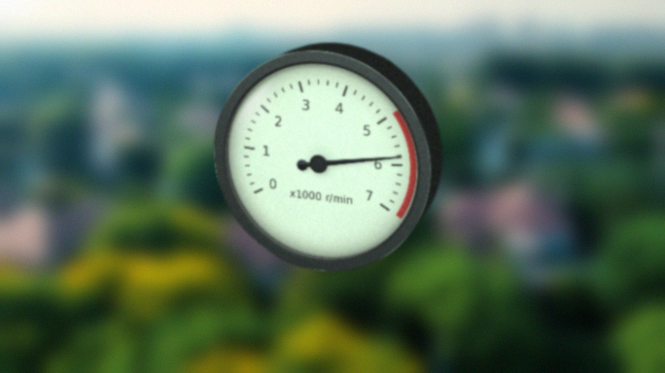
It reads rpm 5800
